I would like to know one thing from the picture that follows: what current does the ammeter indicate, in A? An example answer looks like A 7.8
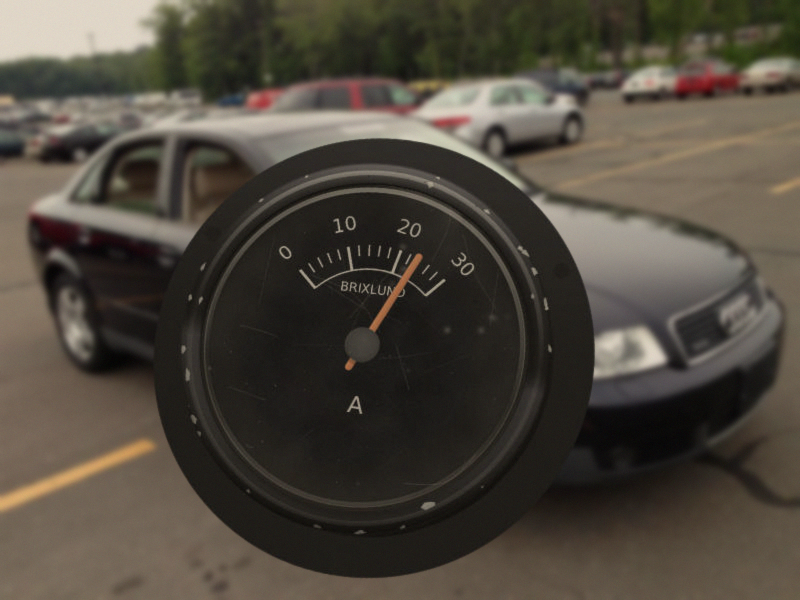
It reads A 24
